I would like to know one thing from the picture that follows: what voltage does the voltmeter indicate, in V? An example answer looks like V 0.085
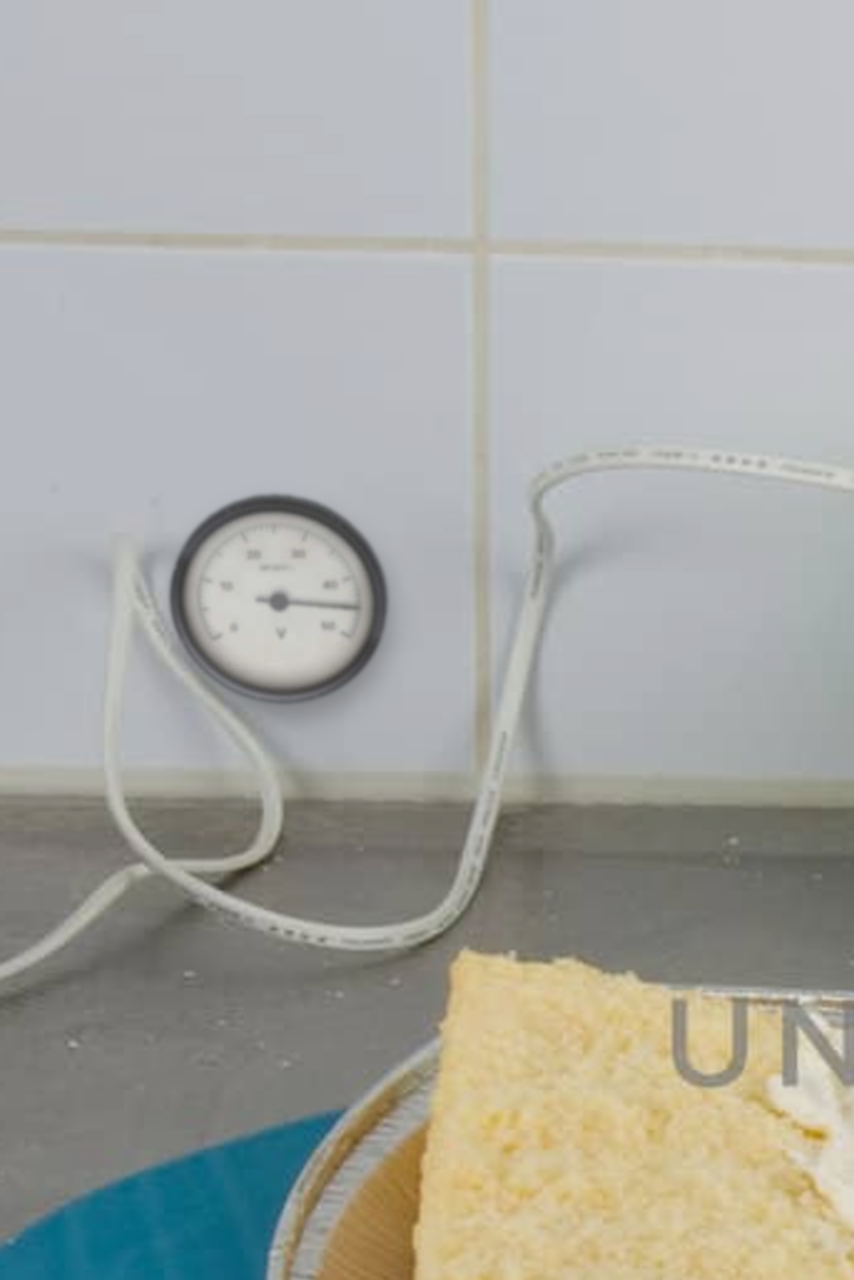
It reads V 45
